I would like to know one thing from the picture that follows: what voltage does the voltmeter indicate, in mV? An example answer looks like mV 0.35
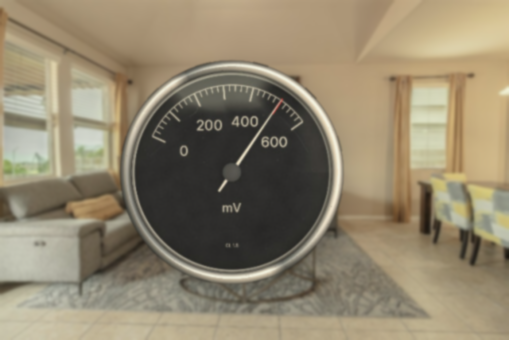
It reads mV 500
